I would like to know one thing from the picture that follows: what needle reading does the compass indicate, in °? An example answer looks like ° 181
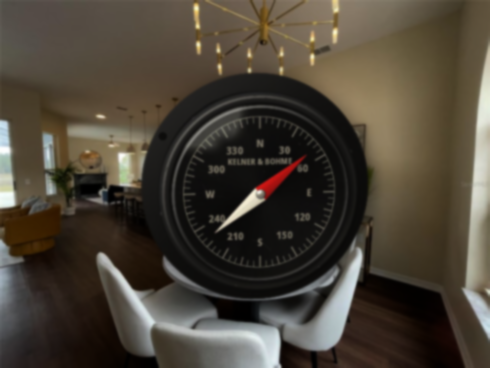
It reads ° 50
